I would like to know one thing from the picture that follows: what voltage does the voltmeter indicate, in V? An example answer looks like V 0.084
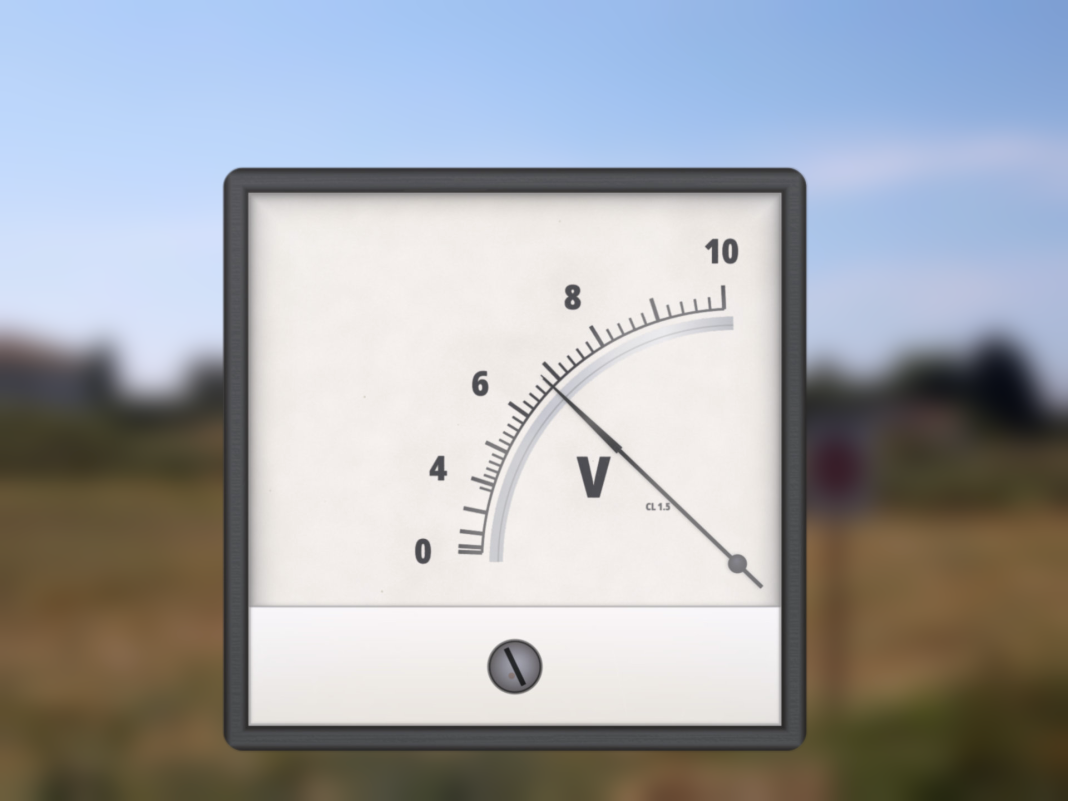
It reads V 6.8
